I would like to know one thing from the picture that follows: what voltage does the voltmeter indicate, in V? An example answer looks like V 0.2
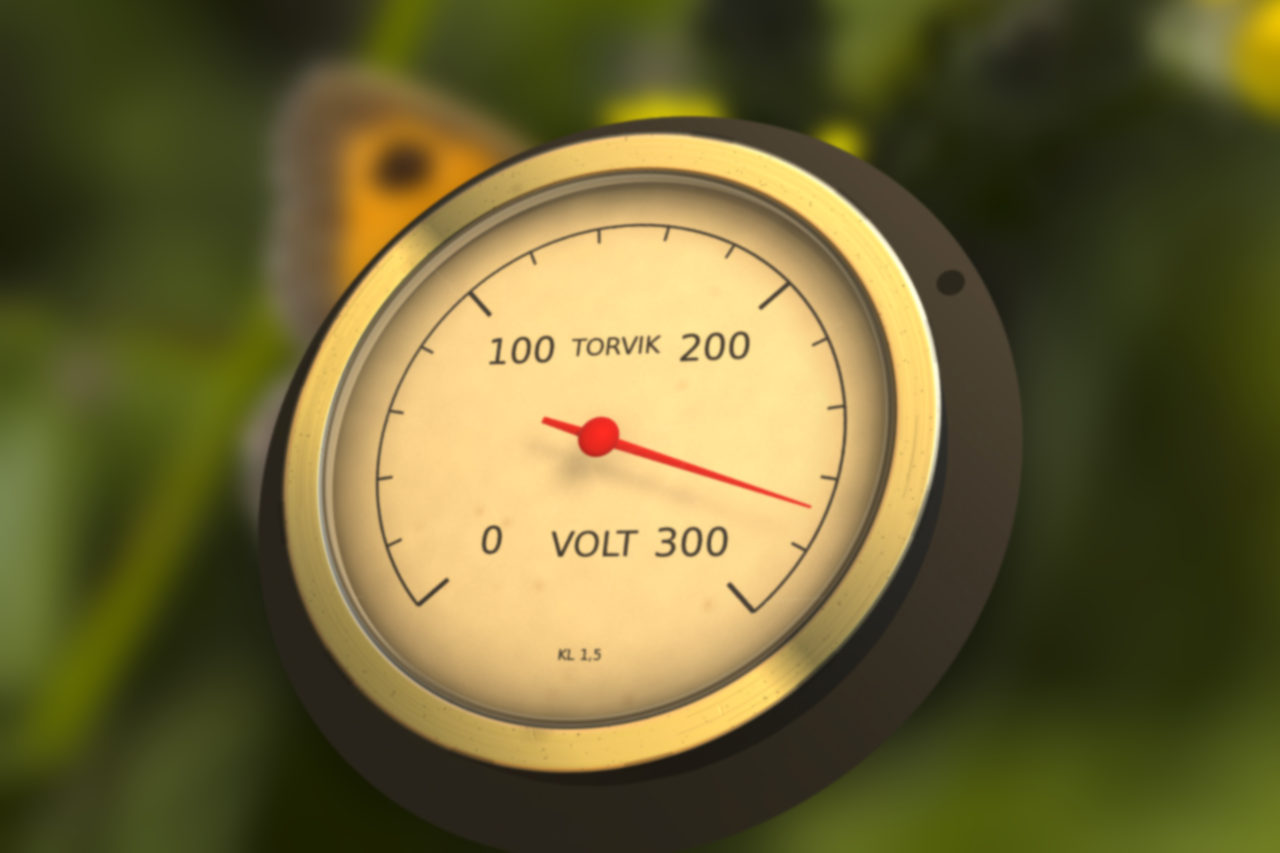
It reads V 270
